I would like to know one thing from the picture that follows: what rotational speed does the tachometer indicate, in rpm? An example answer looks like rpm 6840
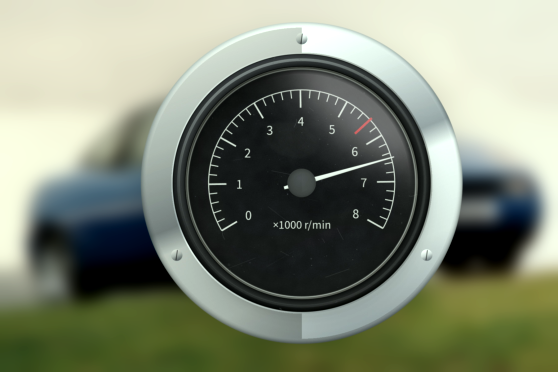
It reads rpm 6500
